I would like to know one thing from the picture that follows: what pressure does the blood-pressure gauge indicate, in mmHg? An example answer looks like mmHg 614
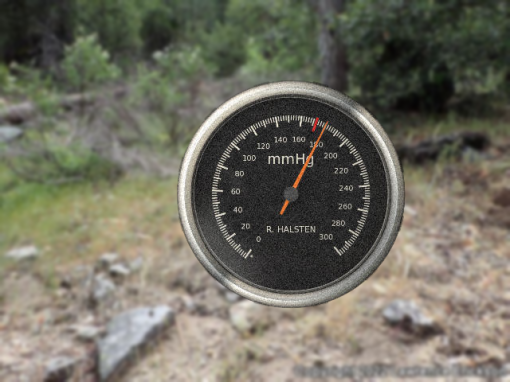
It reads mmHg 180
